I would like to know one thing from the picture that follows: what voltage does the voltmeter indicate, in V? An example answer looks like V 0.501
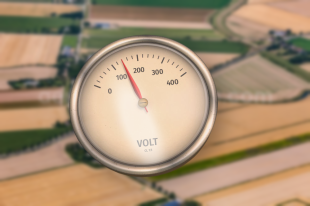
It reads V 140
